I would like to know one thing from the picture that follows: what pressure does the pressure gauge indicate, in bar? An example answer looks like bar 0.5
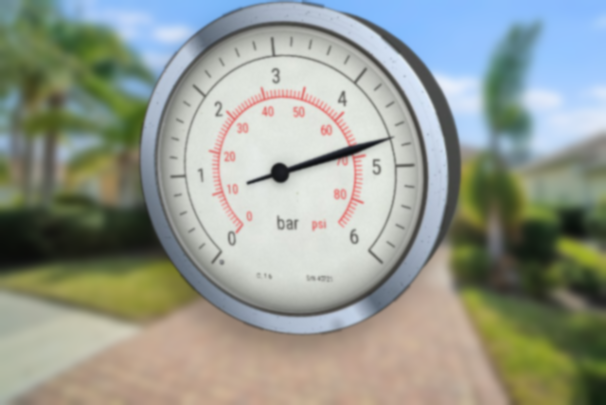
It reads bar 4.7
